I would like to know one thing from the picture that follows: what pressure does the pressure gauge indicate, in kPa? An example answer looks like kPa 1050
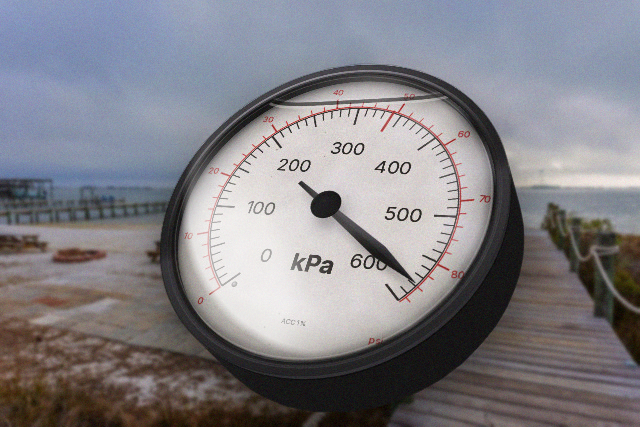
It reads kPa 580
